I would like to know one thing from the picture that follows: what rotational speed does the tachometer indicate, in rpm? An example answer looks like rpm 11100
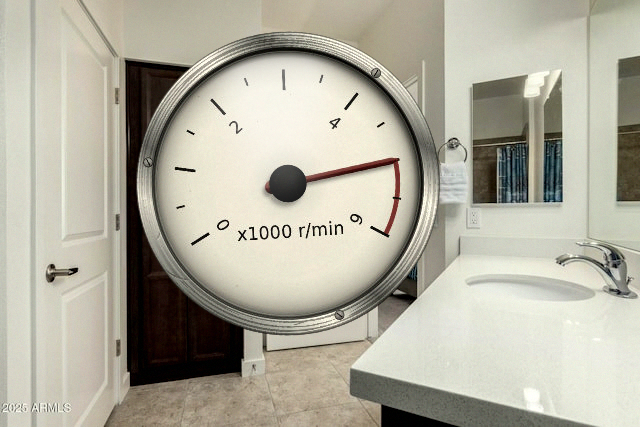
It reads rpm 5000
